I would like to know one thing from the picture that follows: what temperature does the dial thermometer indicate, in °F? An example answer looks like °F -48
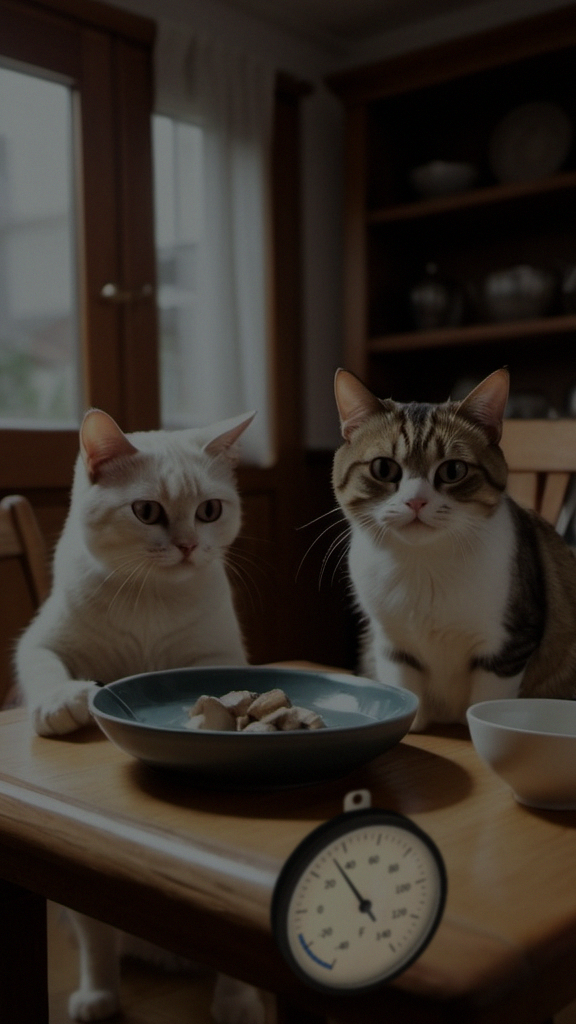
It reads °F 32
